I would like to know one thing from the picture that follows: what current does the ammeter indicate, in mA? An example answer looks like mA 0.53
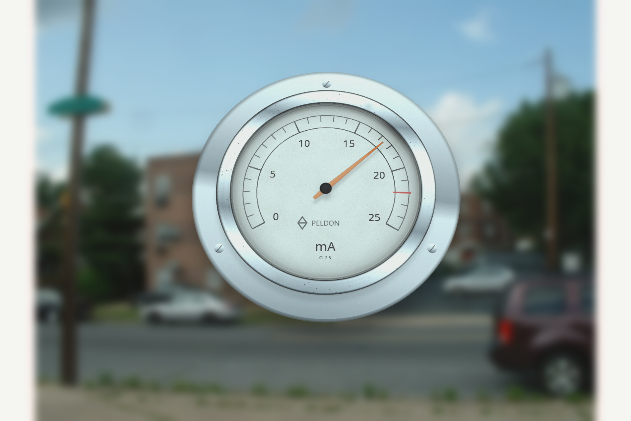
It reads mA 17.5
